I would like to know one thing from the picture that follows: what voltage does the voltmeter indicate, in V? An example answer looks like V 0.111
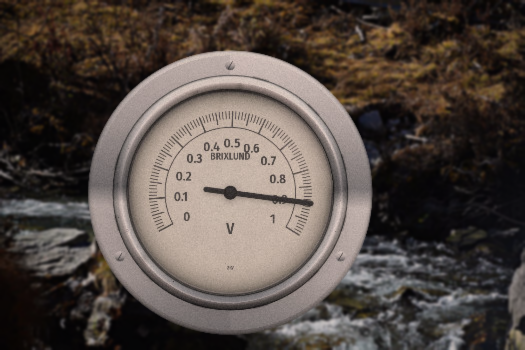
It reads V 0.9
